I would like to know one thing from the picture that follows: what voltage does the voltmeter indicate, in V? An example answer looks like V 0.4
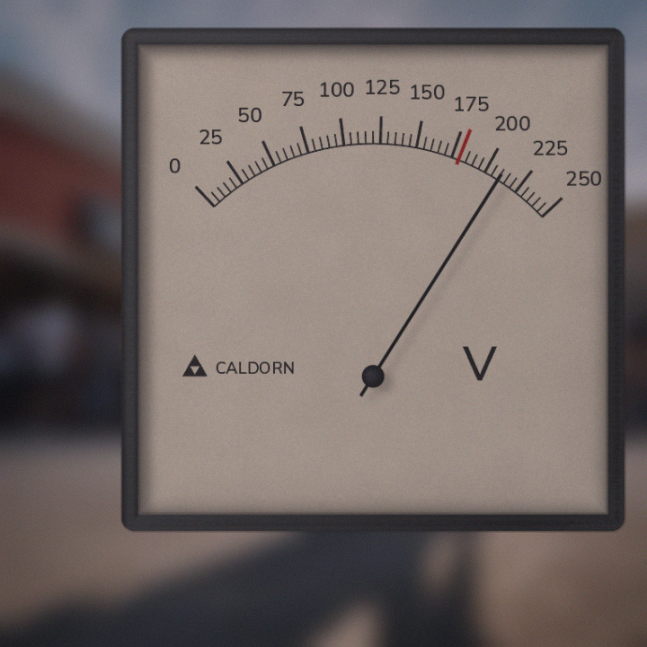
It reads V 210
